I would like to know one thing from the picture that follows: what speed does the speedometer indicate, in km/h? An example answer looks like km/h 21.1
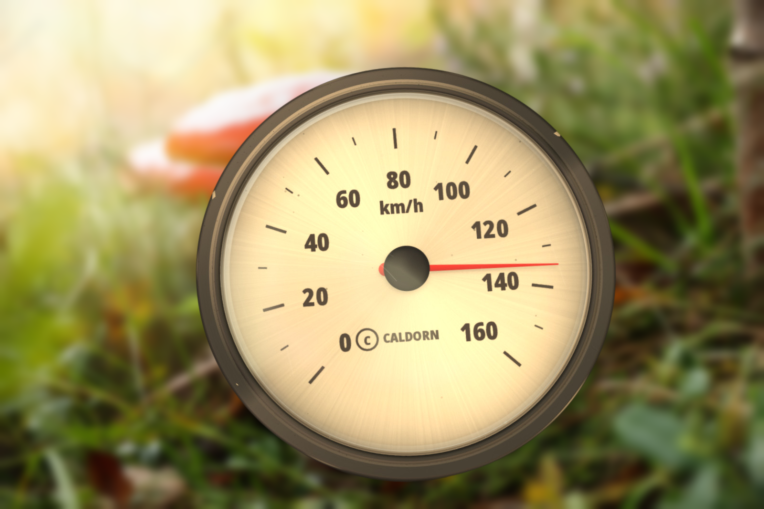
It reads km/h 135
